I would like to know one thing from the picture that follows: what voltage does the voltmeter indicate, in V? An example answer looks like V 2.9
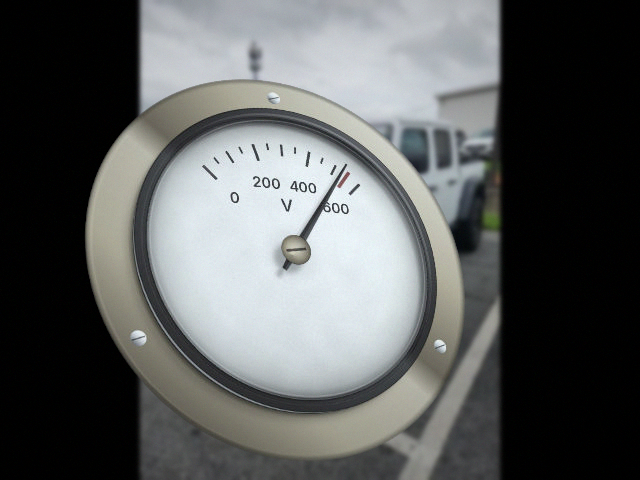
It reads V 525
